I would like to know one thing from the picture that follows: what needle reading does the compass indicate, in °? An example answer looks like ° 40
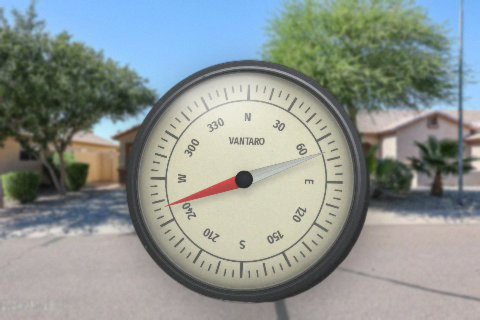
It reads ° 250
